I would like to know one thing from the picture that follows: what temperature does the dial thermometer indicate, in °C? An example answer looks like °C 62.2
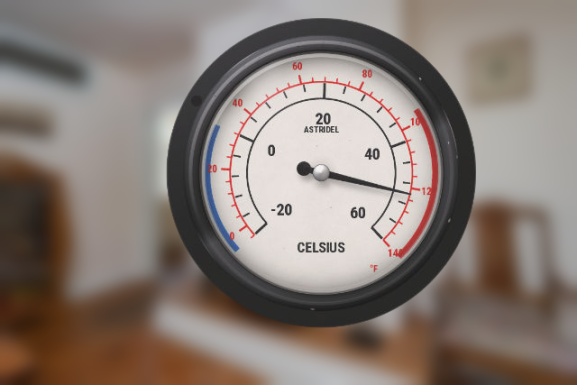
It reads °C 50
